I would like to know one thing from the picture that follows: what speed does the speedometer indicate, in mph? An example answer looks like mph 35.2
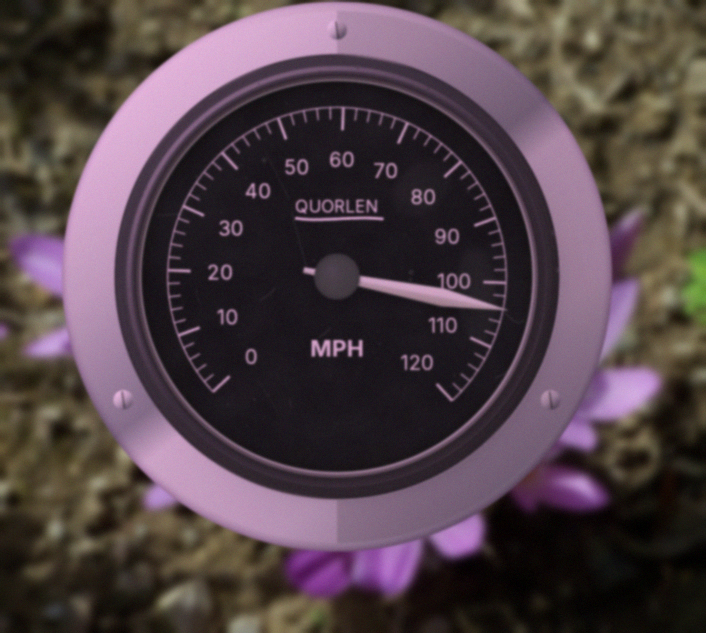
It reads mph 104
